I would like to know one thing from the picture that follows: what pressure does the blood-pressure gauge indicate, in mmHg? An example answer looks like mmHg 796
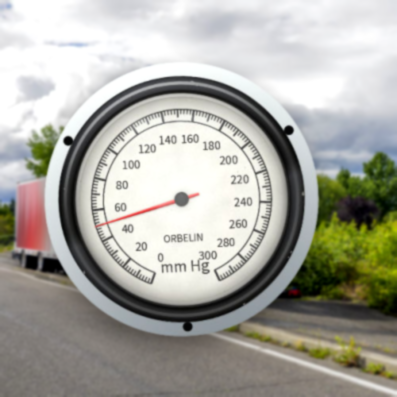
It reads mmHg 50
